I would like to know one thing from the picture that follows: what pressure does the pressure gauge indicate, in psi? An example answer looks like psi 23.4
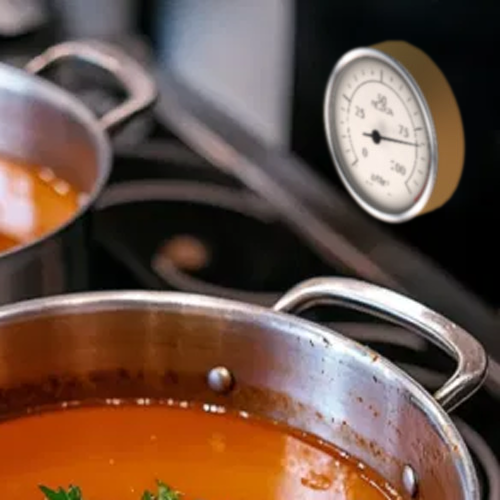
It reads psi 80
